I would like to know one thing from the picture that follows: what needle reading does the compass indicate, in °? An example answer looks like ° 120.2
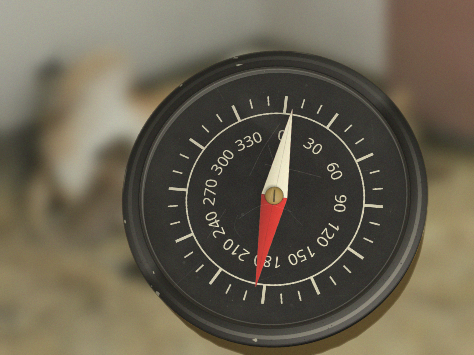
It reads ° 185
